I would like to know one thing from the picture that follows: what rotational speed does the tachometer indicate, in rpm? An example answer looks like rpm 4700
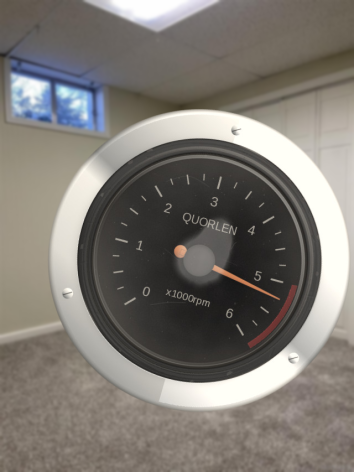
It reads rpm 5250
